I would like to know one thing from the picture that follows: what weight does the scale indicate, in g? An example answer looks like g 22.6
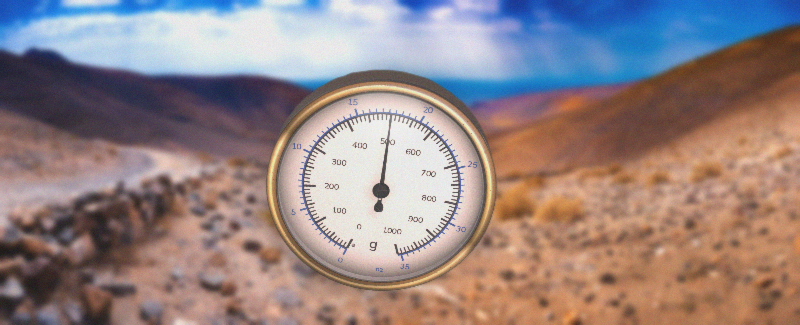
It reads g 500
